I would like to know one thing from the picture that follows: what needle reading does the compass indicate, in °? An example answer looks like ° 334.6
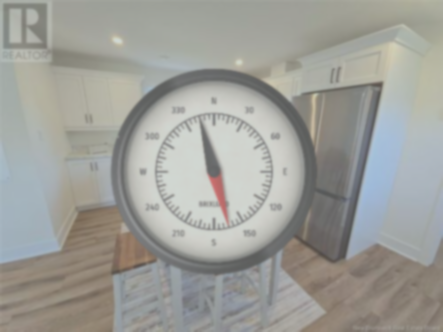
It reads ° 165
